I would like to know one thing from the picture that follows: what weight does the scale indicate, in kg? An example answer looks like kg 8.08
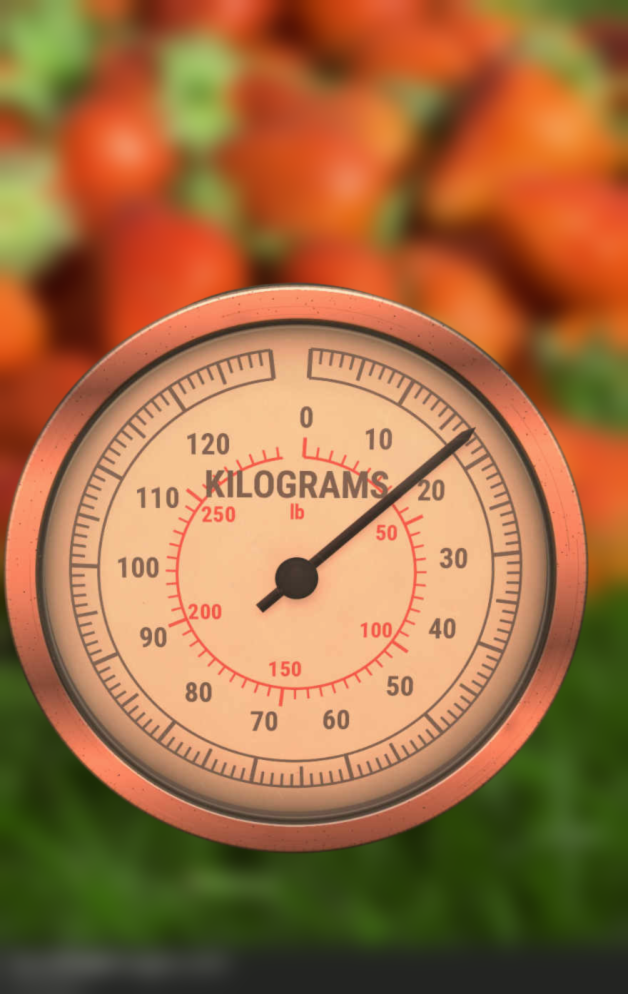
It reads kg 17
